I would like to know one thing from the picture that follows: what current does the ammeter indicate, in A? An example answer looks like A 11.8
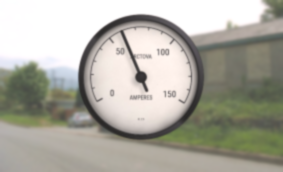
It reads A 60
